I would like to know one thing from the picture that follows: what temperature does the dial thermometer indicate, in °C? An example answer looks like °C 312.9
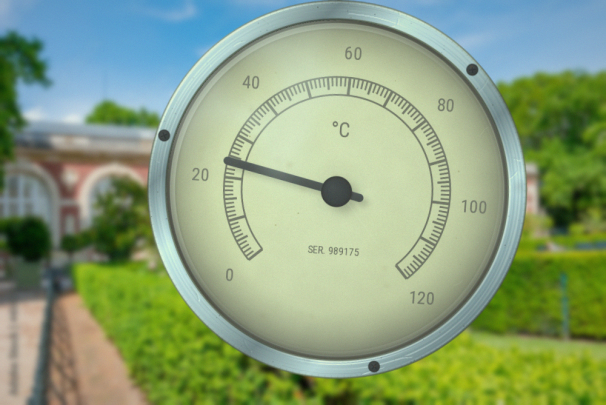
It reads °C 24
